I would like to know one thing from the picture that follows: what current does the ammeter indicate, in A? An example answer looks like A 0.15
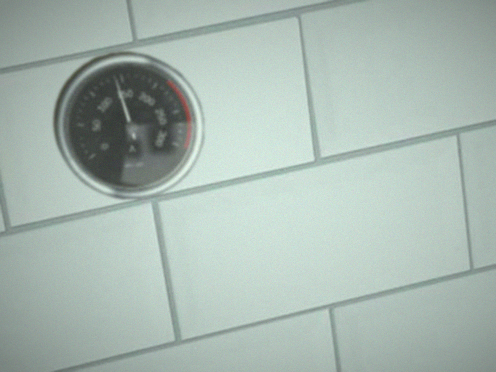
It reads A 140
